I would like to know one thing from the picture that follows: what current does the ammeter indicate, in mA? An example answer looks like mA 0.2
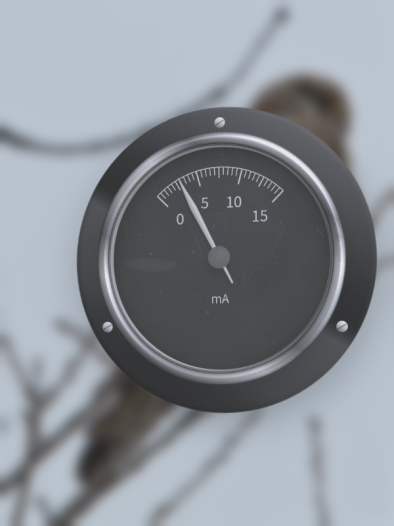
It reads mA 3
